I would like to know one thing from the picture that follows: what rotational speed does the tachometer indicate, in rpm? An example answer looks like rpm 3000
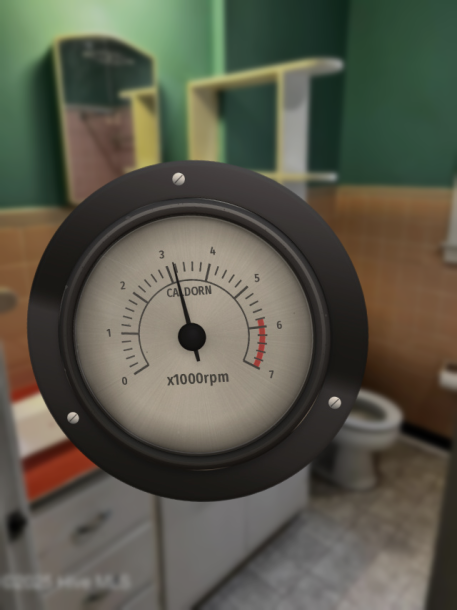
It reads rpm 3200
